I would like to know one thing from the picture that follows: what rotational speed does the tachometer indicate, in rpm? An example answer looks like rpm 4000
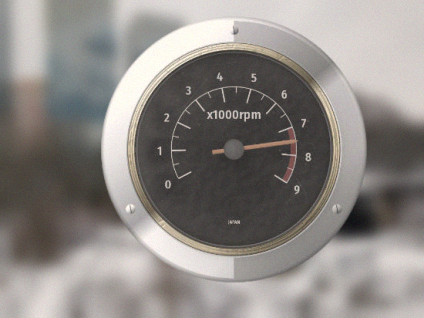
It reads rpm 7500
